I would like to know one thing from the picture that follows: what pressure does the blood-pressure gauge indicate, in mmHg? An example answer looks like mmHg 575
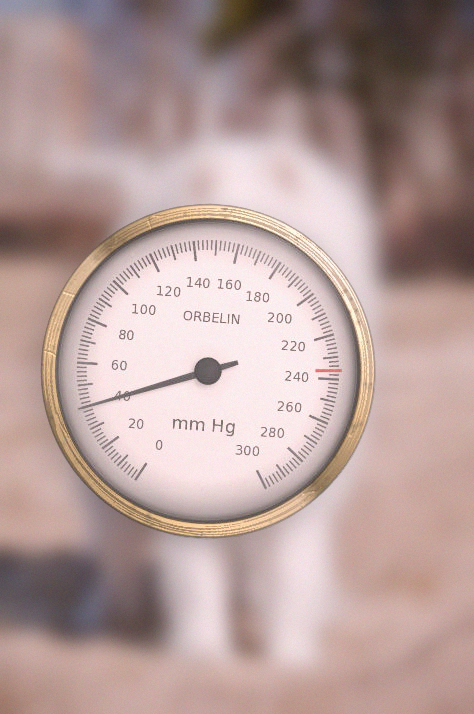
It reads mmHg 40
